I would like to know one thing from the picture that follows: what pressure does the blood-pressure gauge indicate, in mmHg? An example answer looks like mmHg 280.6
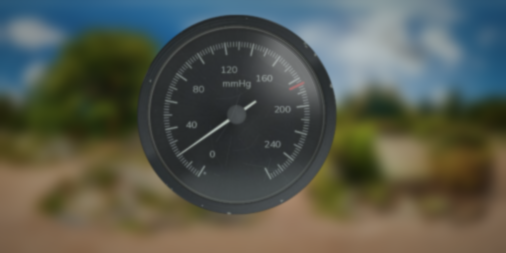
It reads mmHg 20
